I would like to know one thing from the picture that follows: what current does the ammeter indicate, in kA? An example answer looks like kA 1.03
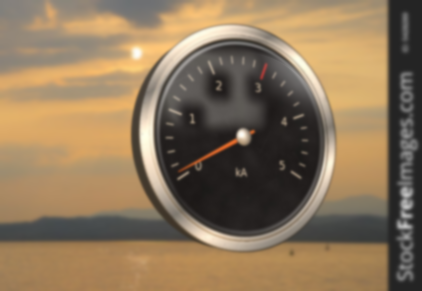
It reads kA 0.1
